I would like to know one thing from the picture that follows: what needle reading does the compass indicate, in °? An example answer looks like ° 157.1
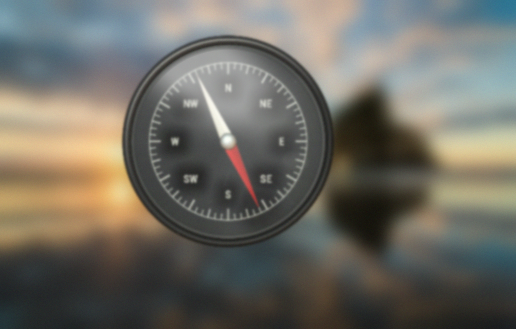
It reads ° 155
